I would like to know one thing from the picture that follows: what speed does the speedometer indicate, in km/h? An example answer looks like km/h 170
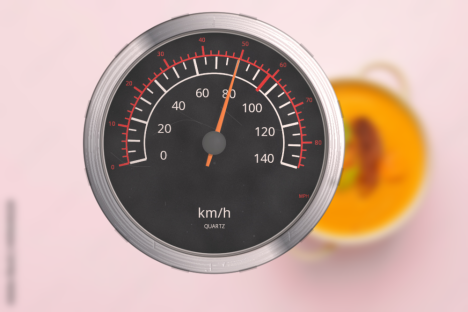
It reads km/h 80
